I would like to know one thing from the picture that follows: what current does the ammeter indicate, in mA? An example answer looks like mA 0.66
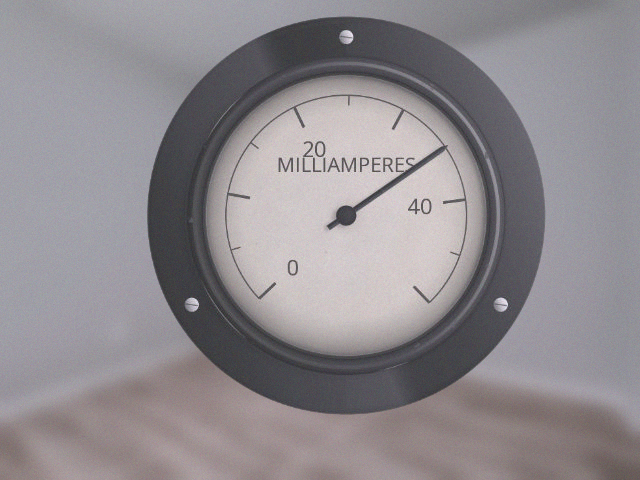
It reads mA 35
